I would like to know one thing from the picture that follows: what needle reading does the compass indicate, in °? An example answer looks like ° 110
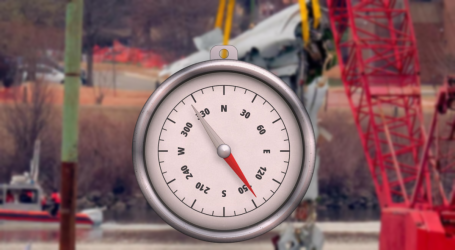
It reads ° 145
